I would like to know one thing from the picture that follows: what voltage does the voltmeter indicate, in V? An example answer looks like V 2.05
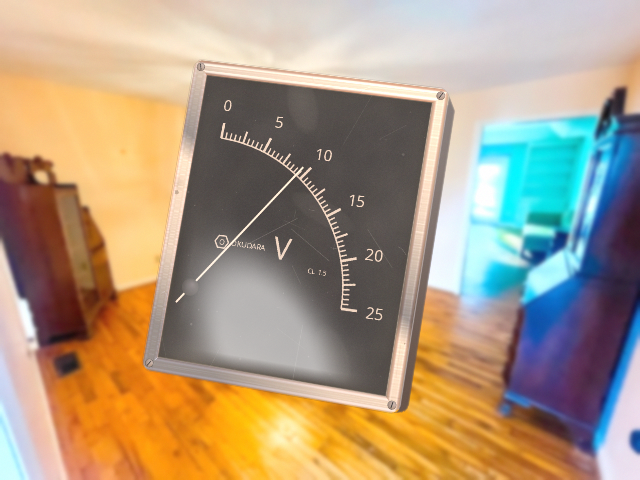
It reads V 9.5
